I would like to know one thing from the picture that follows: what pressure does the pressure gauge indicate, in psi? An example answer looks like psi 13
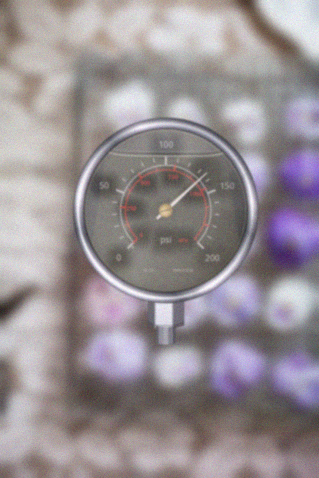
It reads psi 135
